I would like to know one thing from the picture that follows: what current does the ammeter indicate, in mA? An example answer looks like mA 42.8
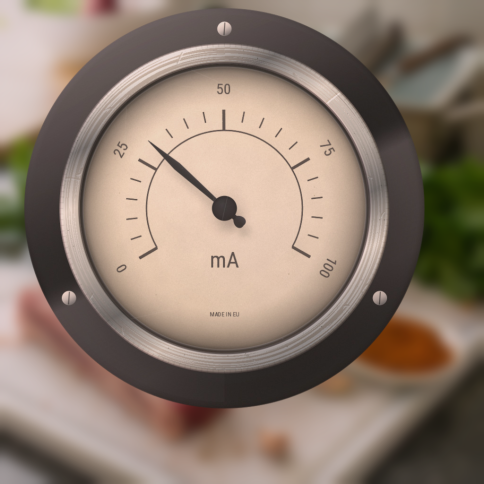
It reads mA 30
